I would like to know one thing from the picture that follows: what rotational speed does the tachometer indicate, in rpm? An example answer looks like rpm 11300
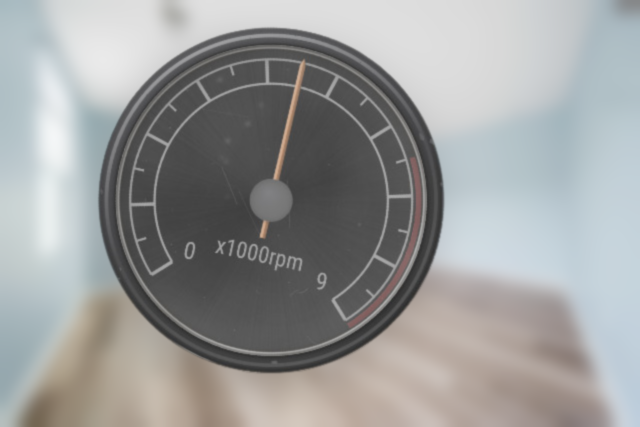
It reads rpm 4500
